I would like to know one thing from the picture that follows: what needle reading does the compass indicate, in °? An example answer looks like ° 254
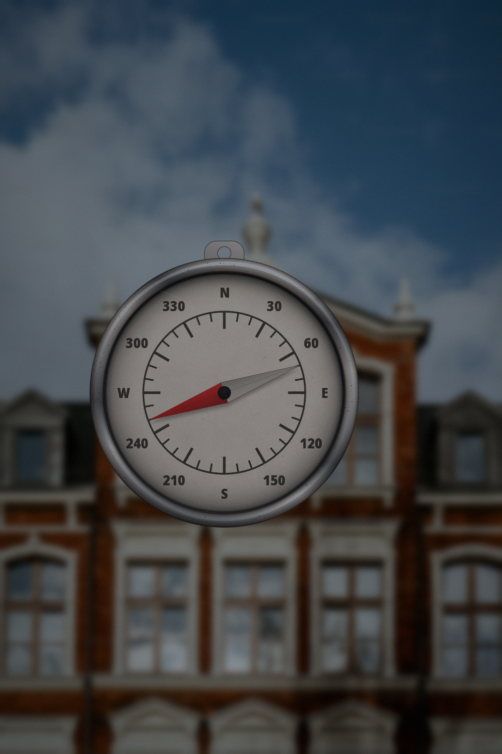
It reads ° 250
